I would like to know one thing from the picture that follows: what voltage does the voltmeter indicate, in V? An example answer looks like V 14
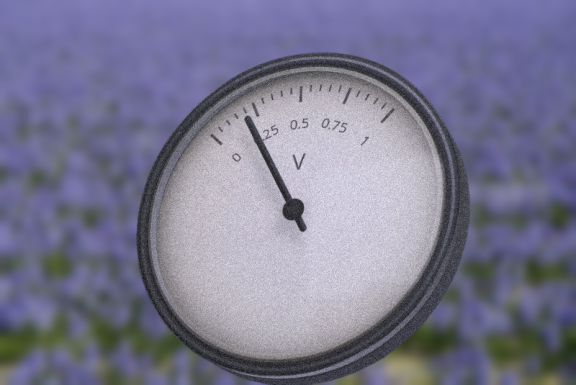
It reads V 0.2
